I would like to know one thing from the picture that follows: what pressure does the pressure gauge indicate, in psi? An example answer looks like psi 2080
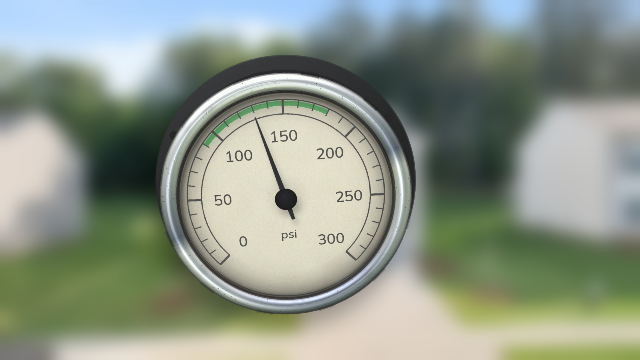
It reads psi 130
